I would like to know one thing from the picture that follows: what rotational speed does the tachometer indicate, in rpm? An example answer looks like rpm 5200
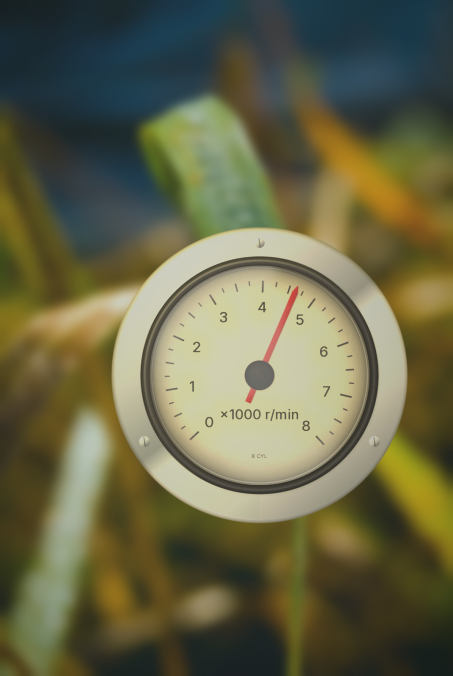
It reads rpm 4625
